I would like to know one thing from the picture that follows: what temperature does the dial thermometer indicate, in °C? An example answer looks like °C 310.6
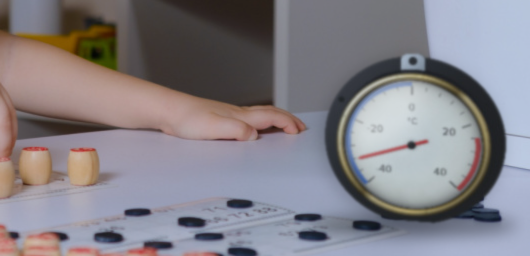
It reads °C -32
